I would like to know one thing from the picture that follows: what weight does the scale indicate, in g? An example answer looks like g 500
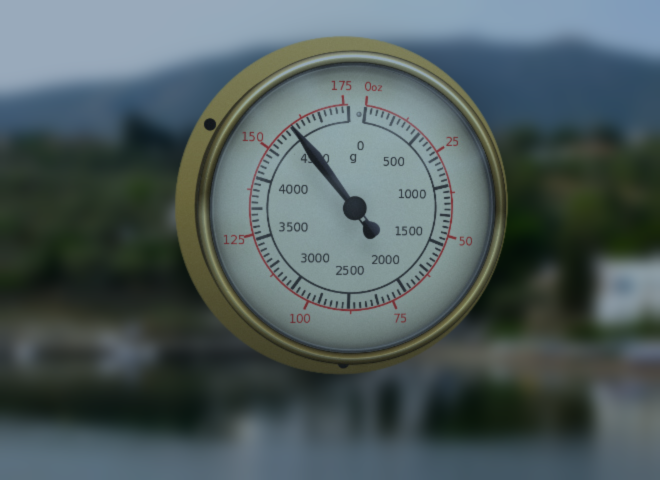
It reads g 4500
